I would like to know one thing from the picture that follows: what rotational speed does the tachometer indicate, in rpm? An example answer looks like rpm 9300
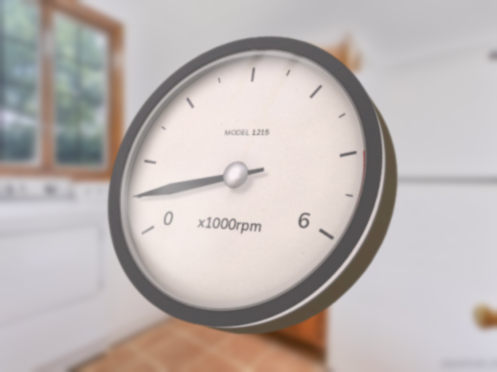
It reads rpm 500
